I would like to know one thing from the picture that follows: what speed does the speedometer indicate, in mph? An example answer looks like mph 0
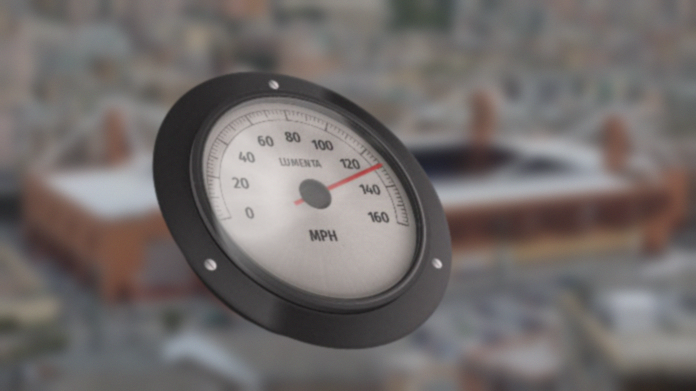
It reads mph 130
